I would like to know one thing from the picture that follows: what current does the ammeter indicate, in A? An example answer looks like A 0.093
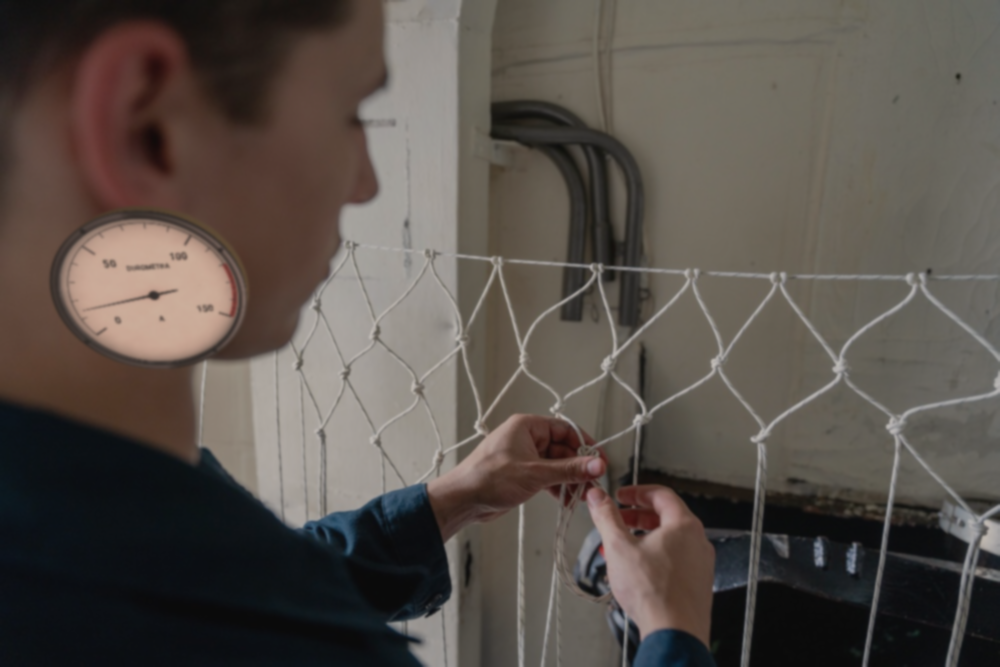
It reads A 15
